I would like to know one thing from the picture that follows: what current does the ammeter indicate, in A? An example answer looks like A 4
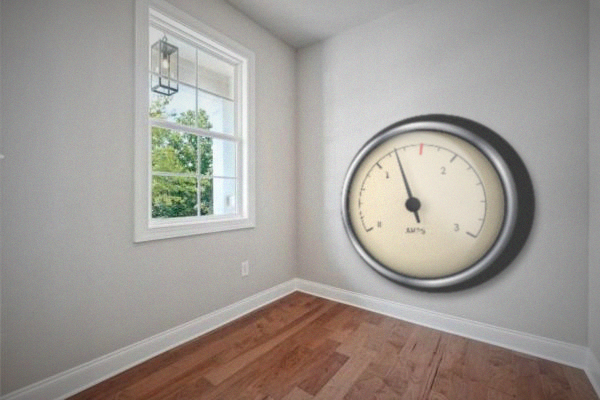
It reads A 1.3
